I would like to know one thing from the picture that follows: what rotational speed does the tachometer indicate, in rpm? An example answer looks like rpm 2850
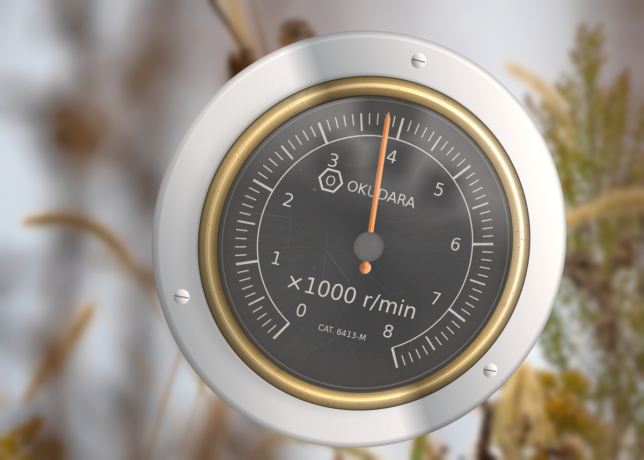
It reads rpm 3800
